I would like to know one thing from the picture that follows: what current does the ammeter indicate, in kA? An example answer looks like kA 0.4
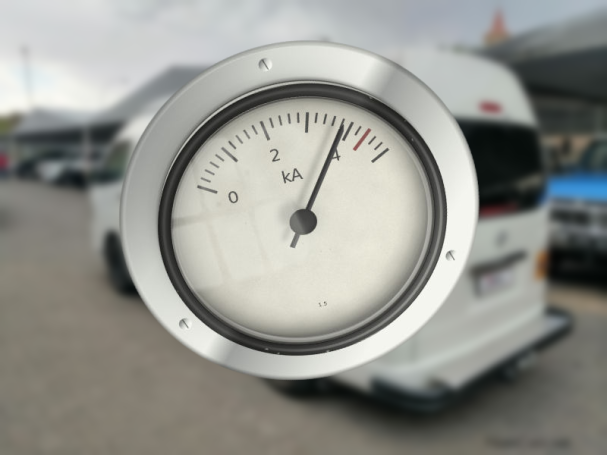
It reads kA 3.8
